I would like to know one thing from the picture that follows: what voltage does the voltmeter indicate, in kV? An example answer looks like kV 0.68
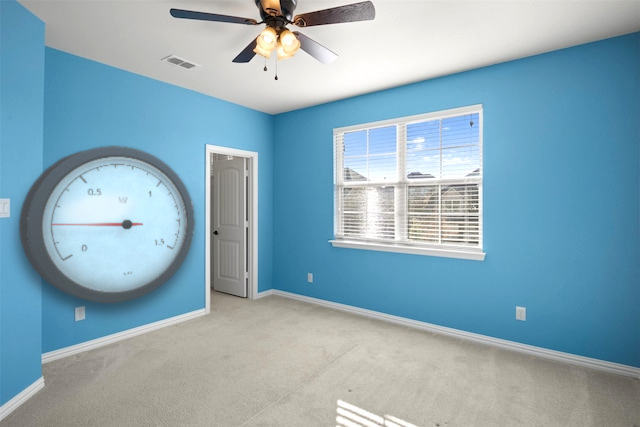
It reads kV 0.2
